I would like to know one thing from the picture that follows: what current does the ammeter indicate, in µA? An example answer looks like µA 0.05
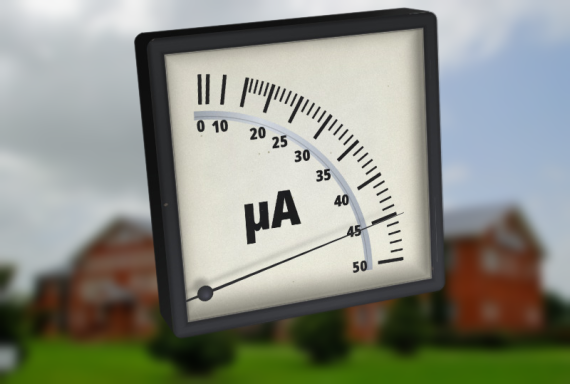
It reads µA 45
